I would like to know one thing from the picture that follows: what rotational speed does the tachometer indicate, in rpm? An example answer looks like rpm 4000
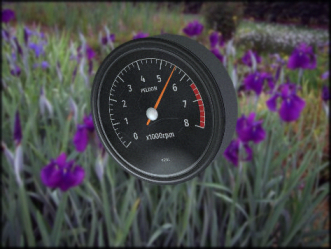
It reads rpm 5600
